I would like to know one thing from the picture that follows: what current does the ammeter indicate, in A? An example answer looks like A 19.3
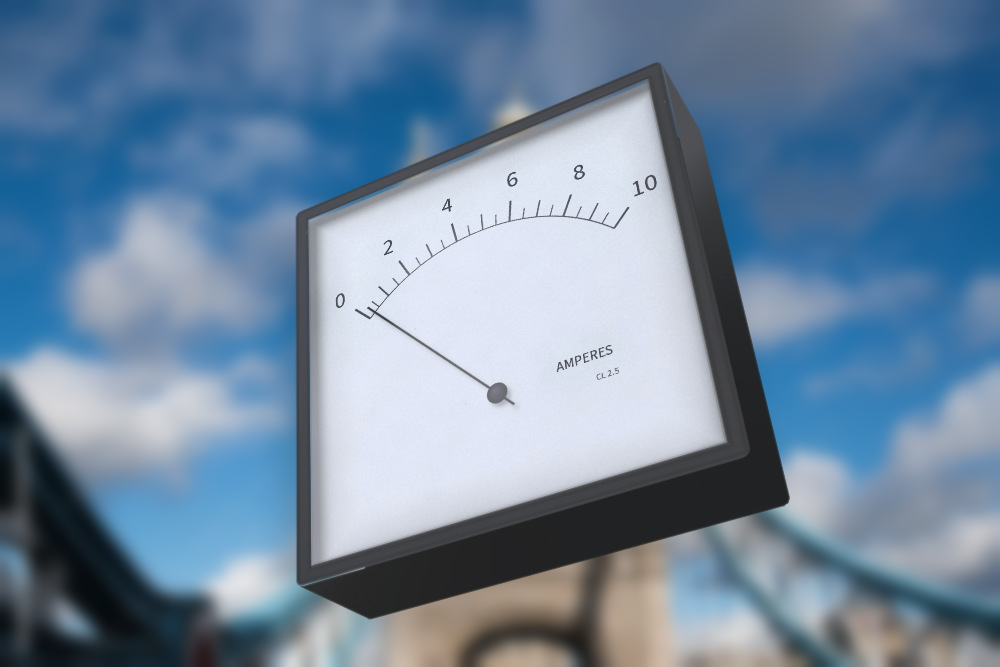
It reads A 0.25
